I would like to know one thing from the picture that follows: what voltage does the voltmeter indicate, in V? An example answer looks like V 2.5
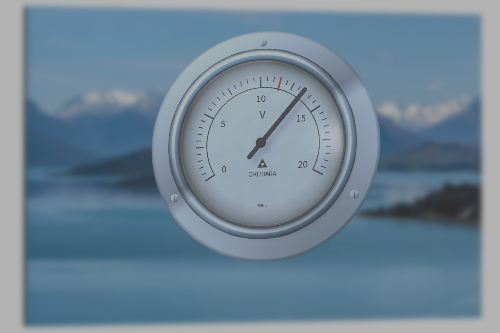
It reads V 13.5
